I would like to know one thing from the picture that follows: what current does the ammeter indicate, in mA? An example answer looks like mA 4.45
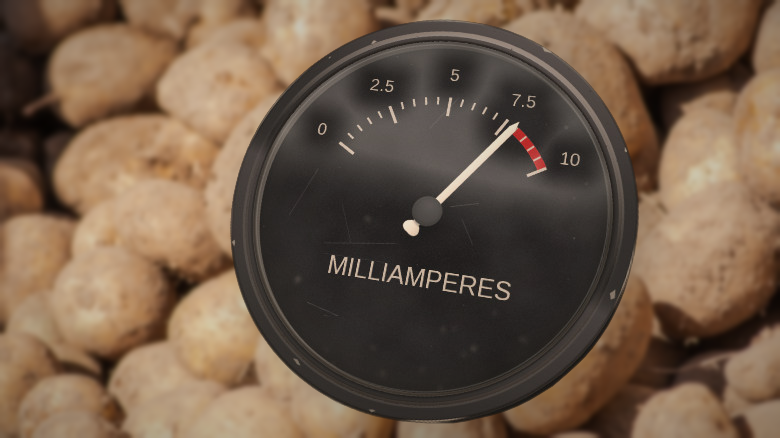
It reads mA 8
